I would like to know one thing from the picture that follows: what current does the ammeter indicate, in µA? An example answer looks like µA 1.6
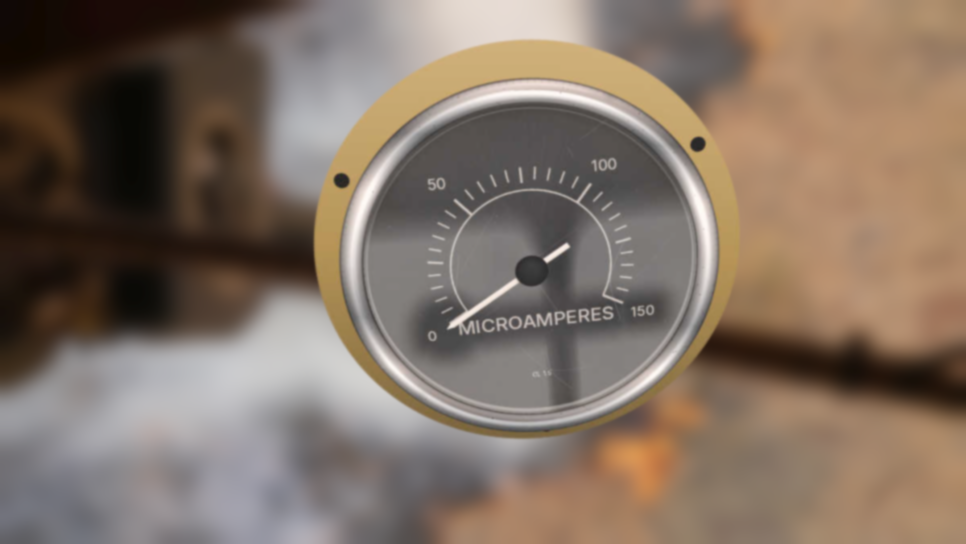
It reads µA 0
